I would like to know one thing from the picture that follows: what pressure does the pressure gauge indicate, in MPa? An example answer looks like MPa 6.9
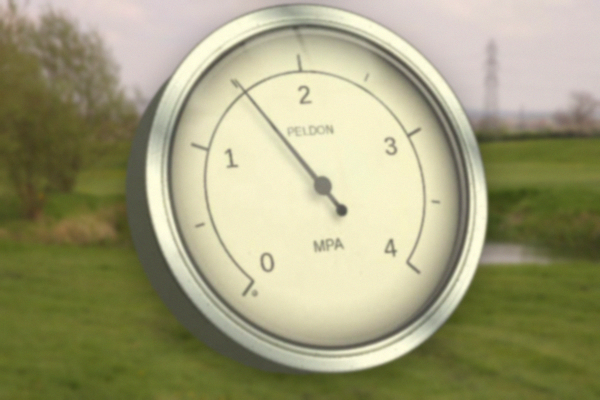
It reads MPa 1.5
